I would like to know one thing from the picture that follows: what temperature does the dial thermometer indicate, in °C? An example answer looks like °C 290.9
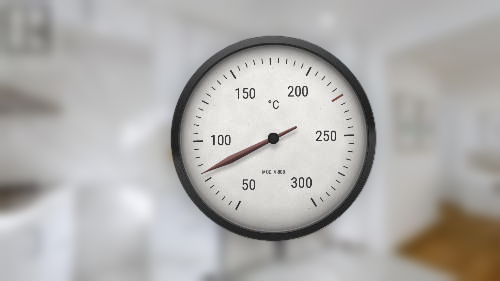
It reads °C 80
